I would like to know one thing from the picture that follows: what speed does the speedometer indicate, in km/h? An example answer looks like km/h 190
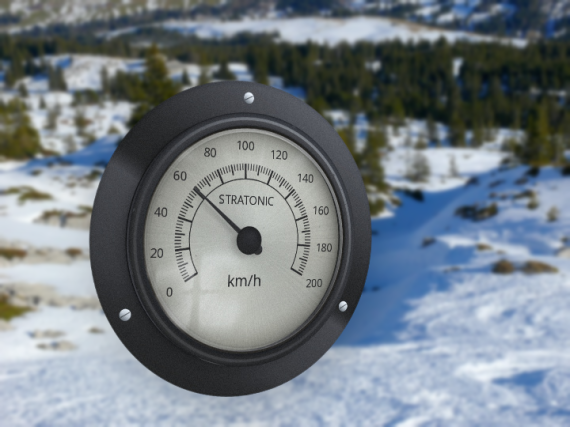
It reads km/h 60
